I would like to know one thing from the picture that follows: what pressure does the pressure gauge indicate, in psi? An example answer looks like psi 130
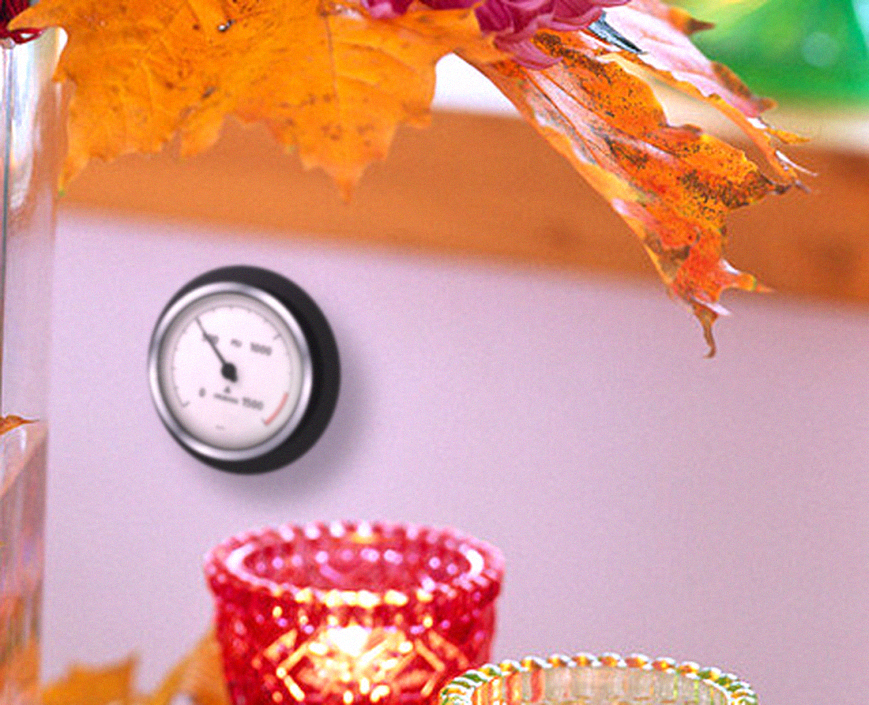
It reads psi 500
